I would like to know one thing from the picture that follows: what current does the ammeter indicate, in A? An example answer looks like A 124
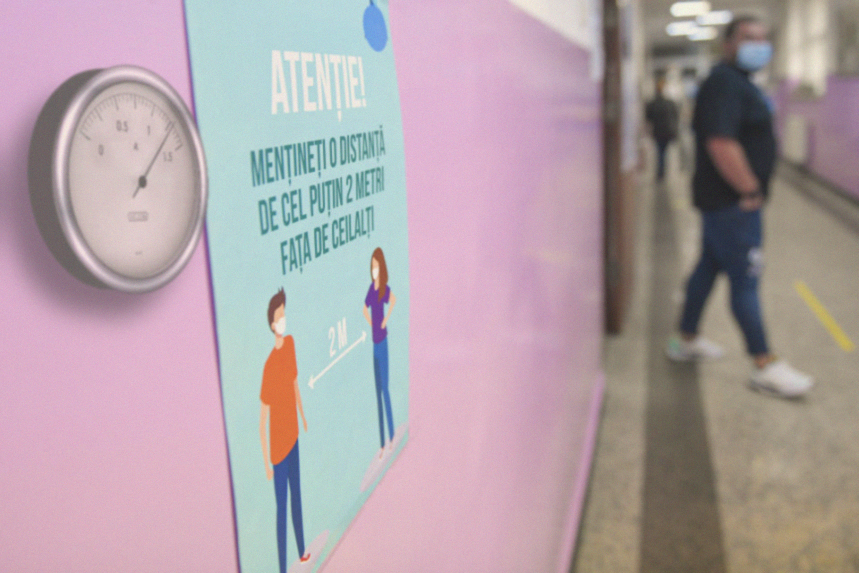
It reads A 1.25
